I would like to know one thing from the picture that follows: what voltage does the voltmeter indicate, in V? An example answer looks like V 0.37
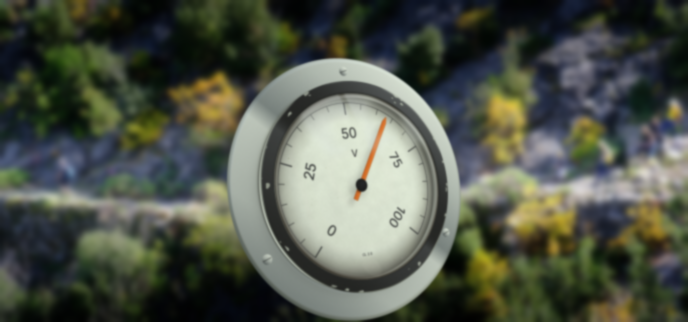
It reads V 62.5
